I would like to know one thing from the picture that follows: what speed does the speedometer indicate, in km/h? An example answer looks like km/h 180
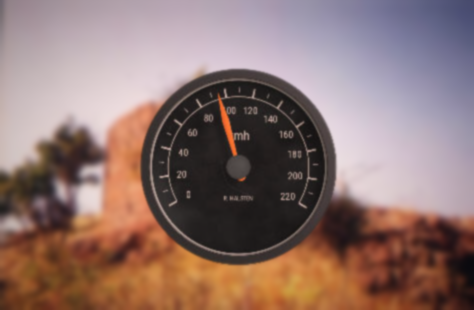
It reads km/h 95
